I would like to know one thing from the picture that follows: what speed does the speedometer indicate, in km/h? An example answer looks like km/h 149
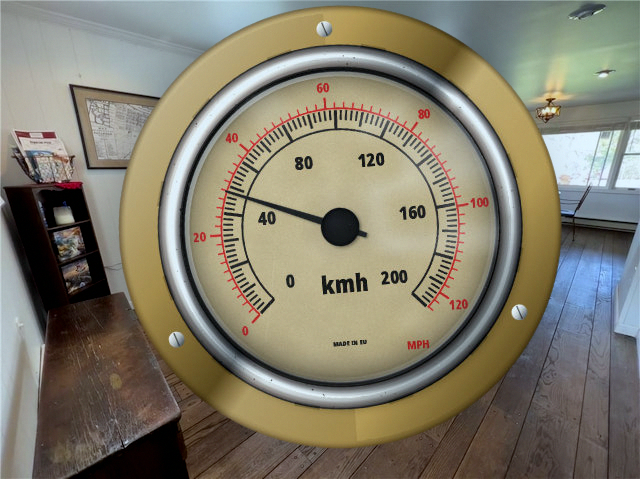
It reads km/h 48
